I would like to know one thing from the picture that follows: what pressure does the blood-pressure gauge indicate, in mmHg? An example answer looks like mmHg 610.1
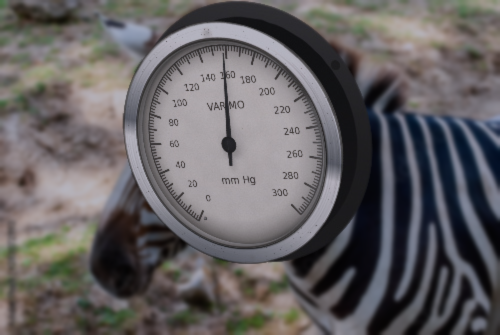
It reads mmHg 160
